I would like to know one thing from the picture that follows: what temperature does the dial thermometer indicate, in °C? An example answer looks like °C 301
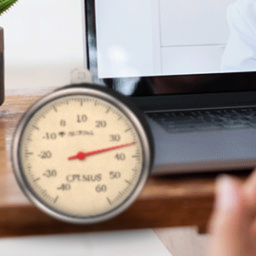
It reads °C 35
